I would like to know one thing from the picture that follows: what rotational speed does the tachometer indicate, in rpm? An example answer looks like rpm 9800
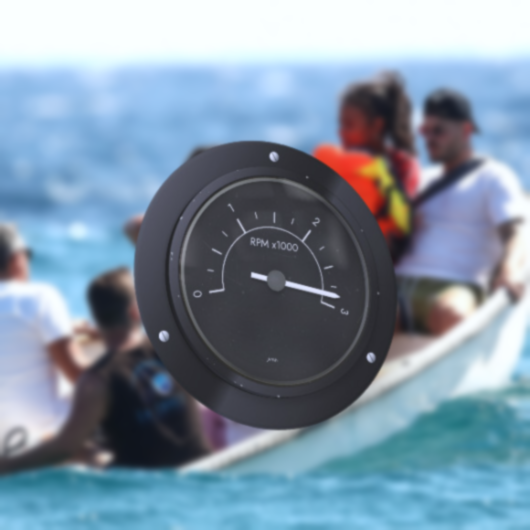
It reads rpm 2875
